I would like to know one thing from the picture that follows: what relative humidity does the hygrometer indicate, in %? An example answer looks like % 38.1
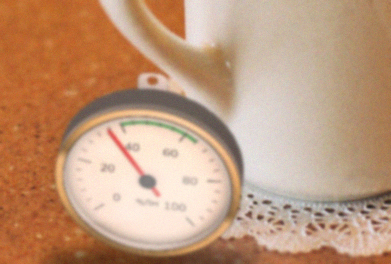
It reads % 36
